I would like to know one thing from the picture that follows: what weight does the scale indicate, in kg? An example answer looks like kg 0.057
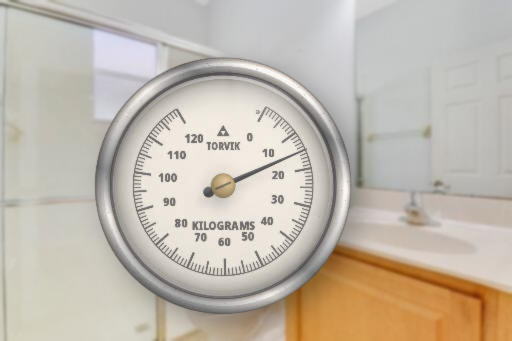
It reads kg 15
